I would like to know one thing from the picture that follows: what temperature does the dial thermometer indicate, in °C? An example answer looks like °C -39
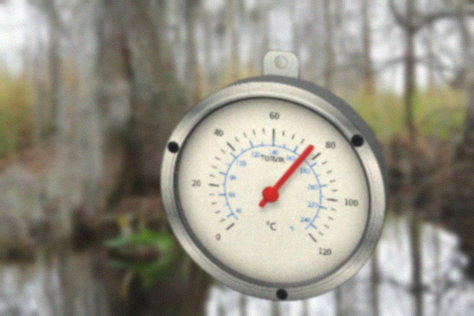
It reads °C 76
